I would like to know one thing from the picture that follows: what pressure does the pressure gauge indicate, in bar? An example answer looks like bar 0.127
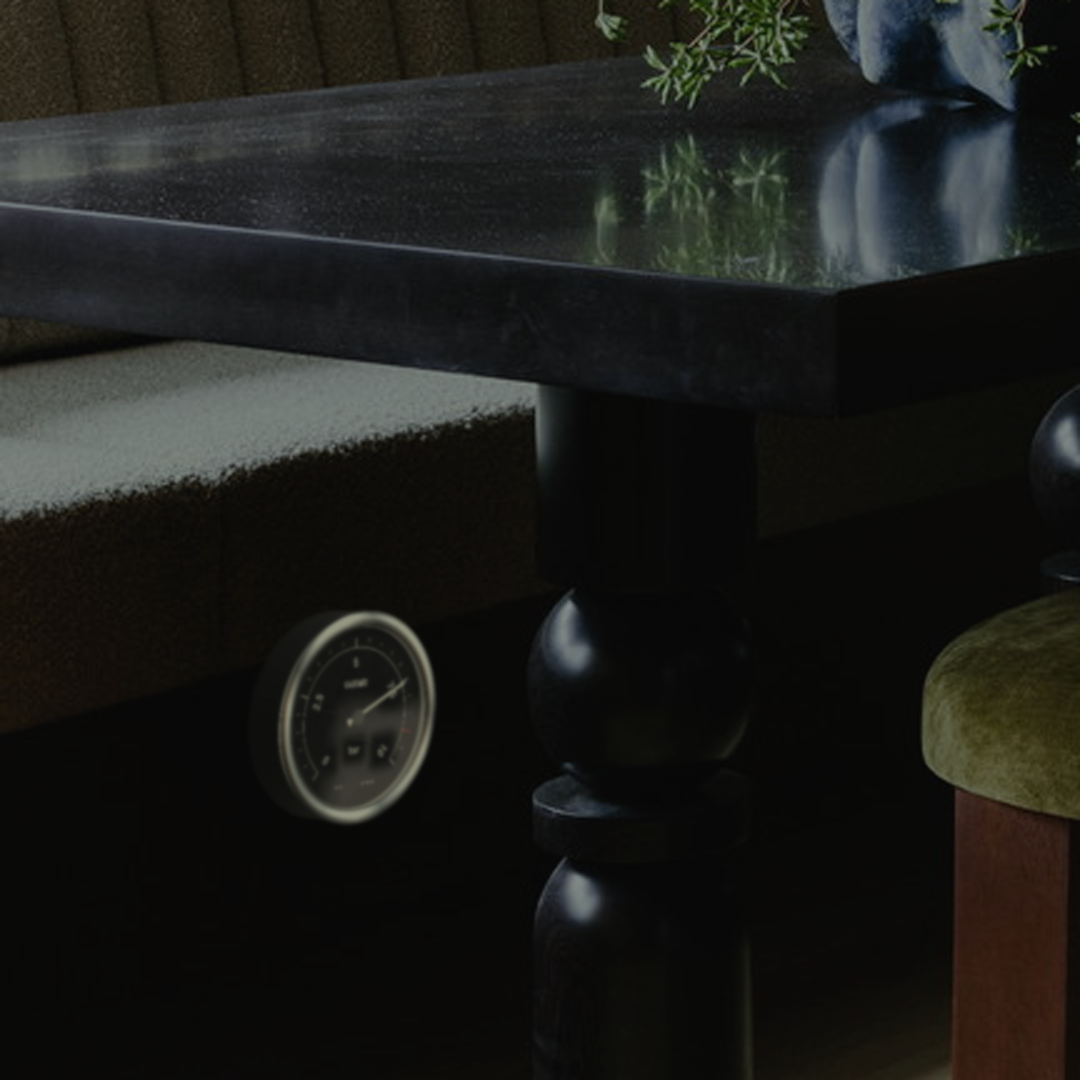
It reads bar 7.5
